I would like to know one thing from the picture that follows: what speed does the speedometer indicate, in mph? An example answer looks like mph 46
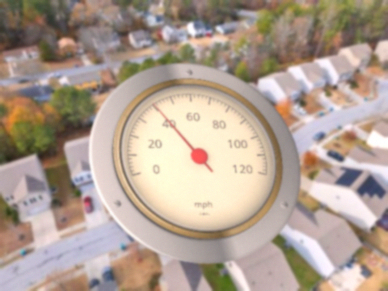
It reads mph 40
